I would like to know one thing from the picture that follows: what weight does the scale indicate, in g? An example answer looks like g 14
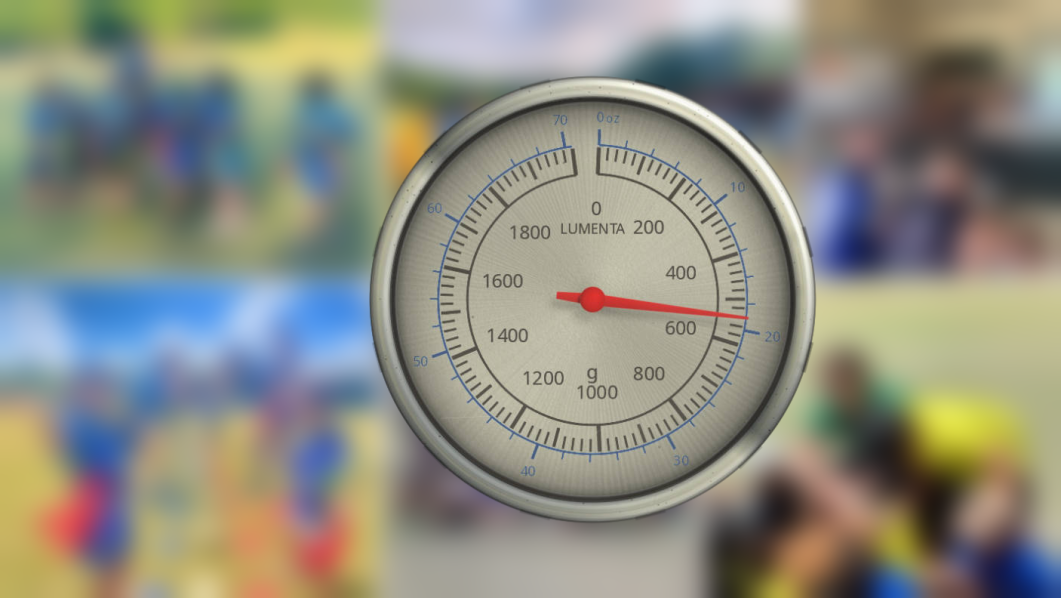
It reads g 540
